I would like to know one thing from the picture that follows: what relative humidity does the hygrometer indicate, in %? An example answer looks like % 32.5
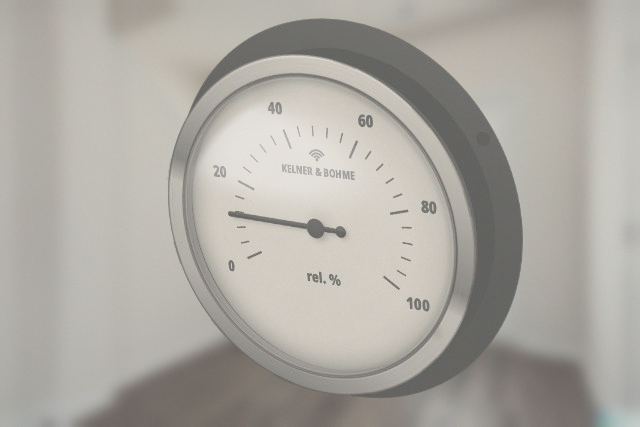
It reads % 12
